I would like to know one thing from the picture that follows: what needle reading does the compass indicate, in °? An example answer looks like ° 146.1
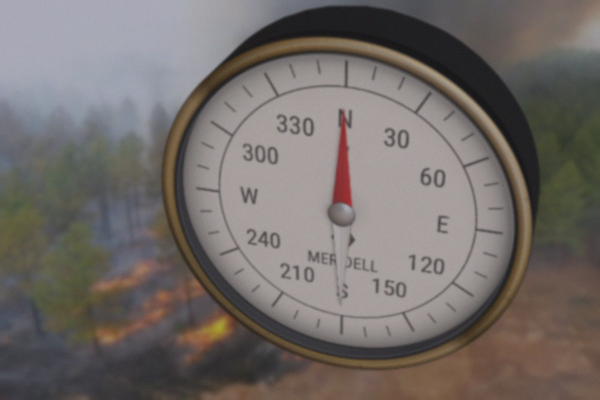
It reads ° 0
